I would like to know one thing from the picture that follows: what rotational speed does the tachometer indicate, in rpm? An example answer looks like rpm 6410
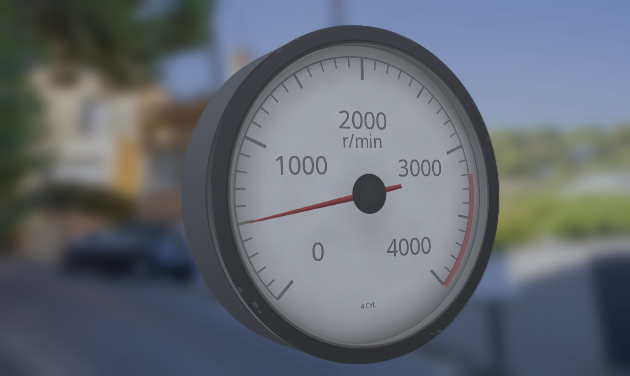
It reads rpm 500
